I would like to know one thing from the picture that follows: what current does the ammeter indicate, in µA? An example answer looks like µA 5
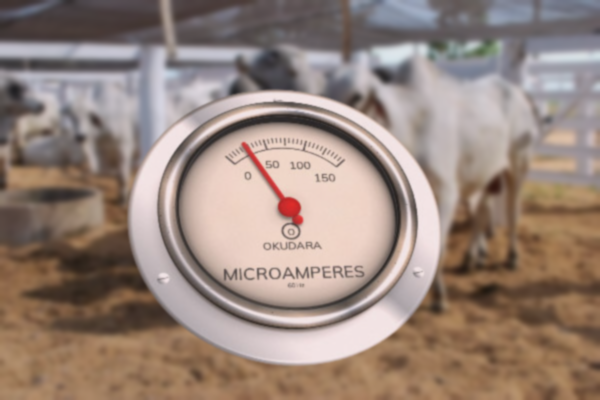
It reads µA 25
